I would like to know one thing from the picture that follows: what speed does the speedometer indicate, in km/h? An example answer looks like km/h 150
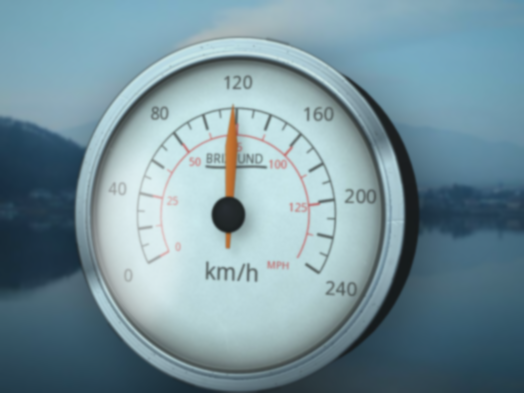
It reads km/h 120
